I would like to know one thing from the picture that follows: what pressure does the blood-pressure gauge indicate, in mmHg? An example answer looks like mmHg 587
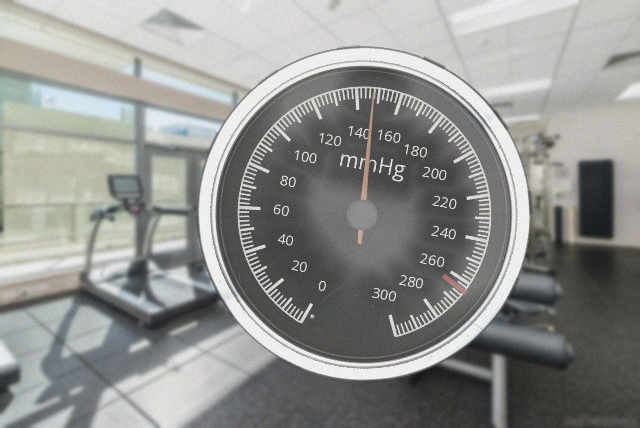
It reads mmHg 148
